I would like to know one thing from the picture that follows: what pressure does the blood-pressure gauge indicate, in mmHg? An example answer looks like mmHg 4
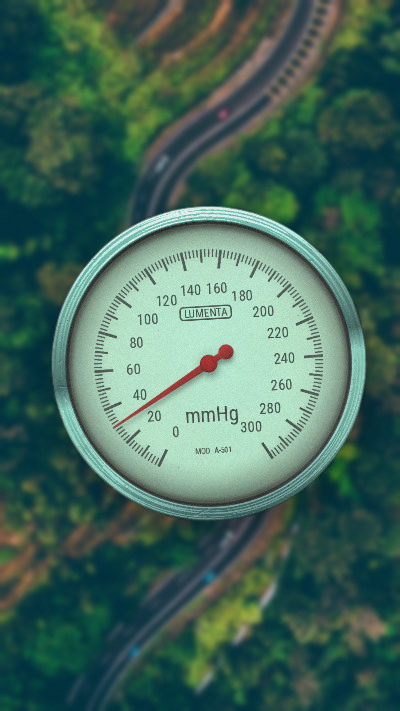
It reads mmHg 30
